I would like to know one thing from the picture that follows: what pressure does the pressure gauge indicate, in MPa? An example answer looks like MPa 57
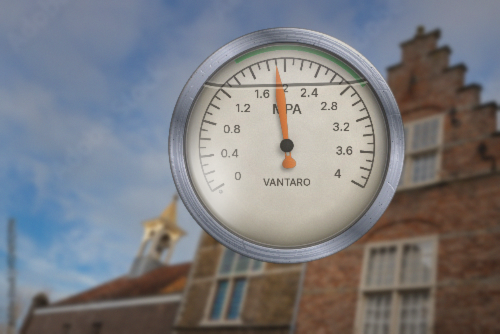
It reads MPa 1.9
